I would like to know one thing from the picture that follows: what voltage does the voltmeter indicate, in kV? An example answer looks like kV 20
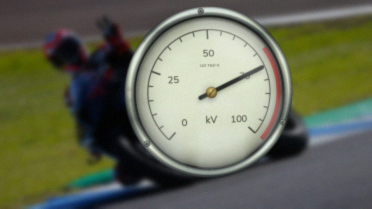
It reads kV 75
